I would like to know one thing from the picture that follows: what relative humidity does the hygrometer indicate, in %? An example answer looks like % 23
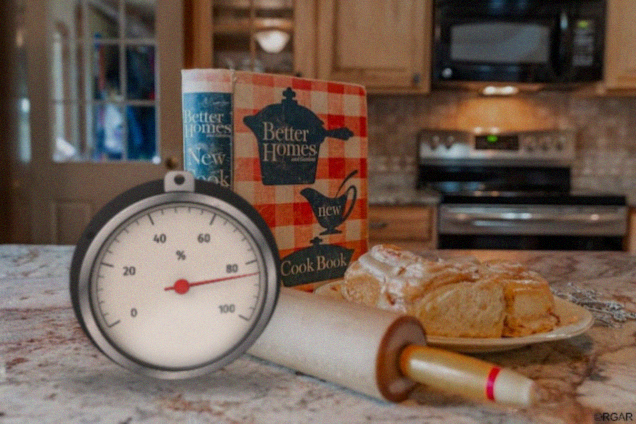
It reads % 84
